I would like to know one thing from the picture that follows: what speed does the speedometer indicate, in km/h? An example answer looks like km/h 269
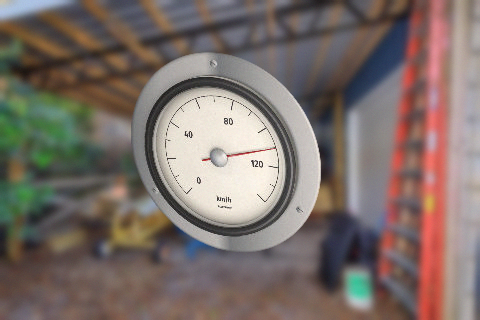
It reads km/h 110
